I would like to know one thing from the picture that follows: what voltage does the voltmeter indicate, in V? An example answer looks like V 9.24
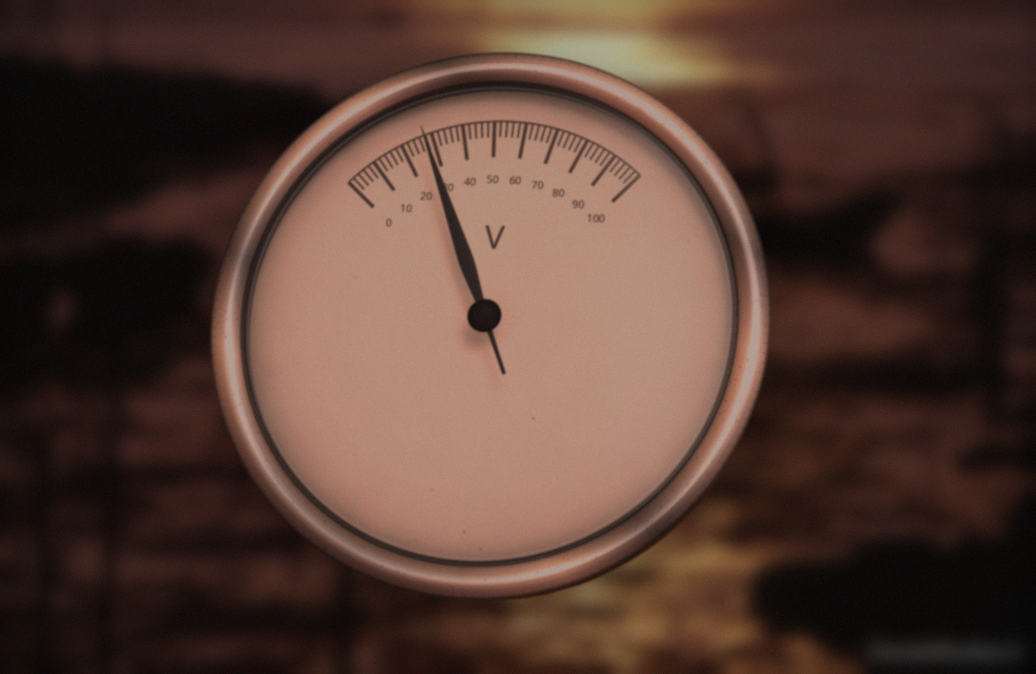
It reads V 28
